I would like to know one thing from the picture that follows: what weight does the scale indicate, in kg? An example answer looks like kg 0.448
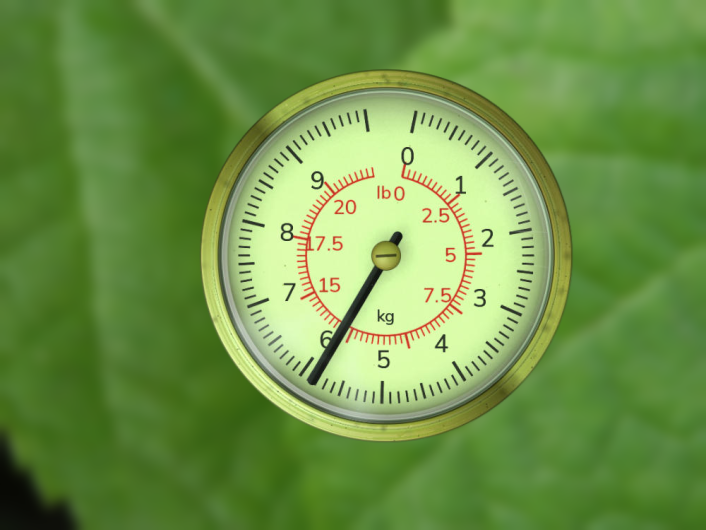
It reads kg 5.85
